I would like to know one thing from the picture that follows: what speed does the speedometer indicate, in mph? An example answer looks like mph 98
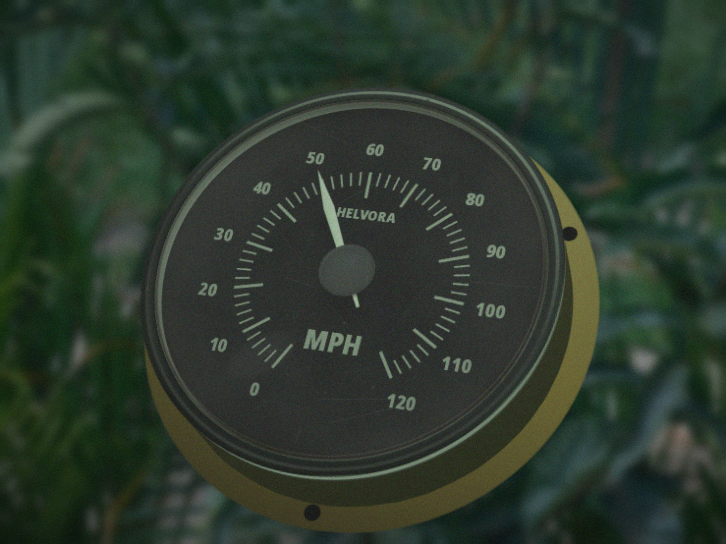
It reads mph 50
